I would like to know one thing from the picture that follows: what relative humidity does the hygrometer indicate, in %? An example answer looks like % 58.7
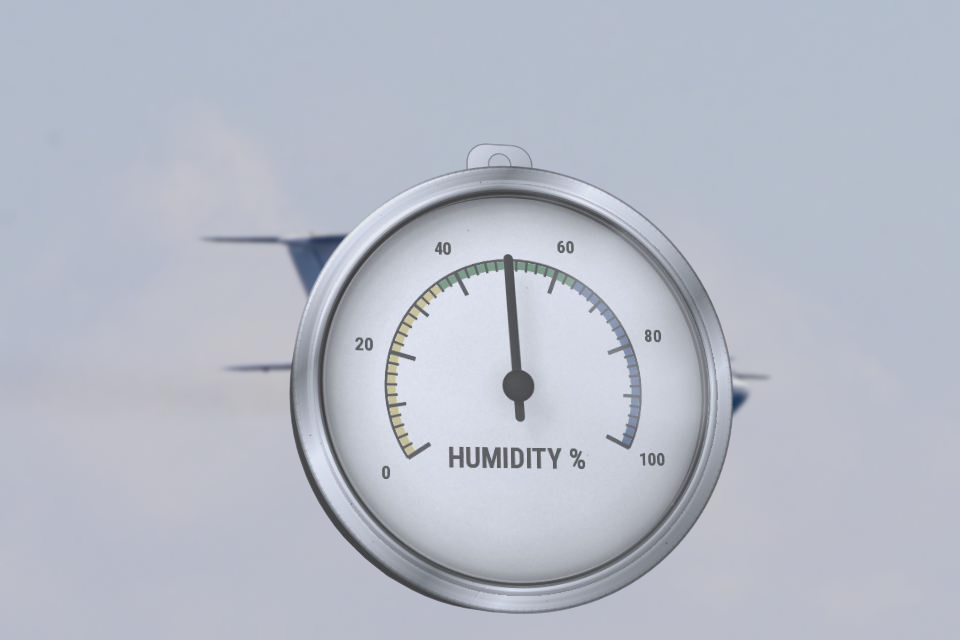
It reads % 50
